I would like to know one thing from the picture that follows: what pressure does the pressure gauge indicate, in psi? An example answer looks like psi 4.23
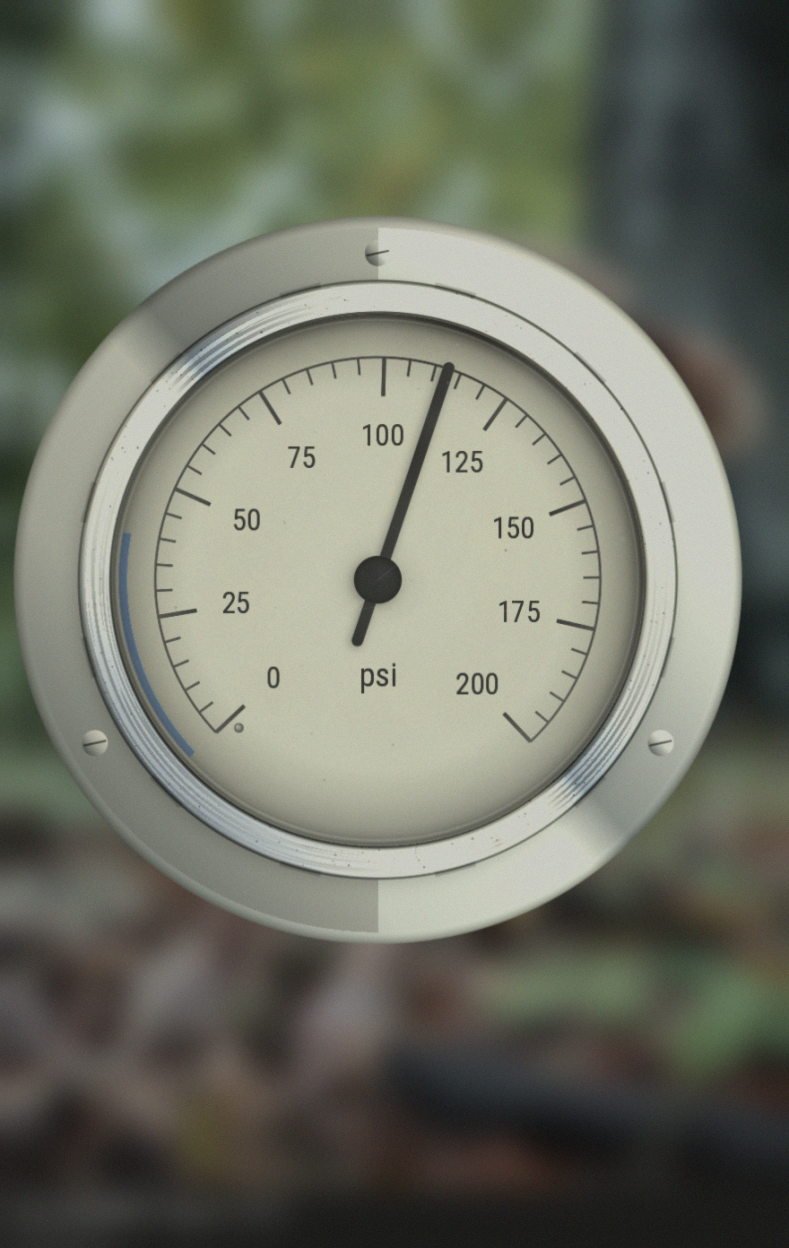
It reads psi 112.5
